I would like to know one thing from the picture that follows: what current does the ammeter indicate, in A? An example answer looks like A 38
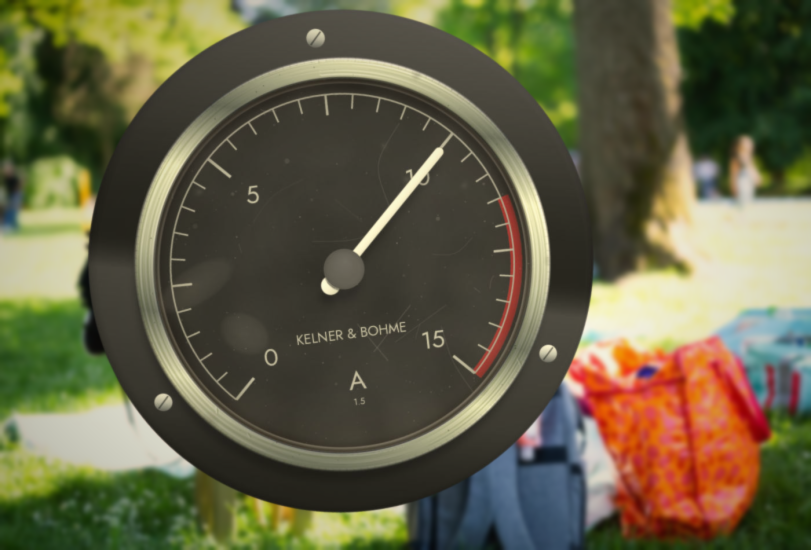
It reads A 10
